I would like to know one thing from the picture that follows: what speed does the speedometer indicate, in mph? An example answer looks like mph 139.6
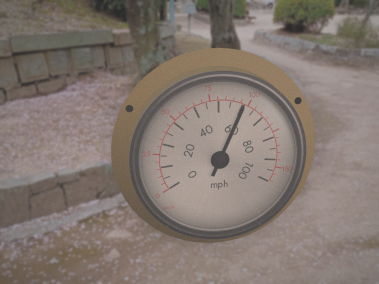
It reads mph 60
